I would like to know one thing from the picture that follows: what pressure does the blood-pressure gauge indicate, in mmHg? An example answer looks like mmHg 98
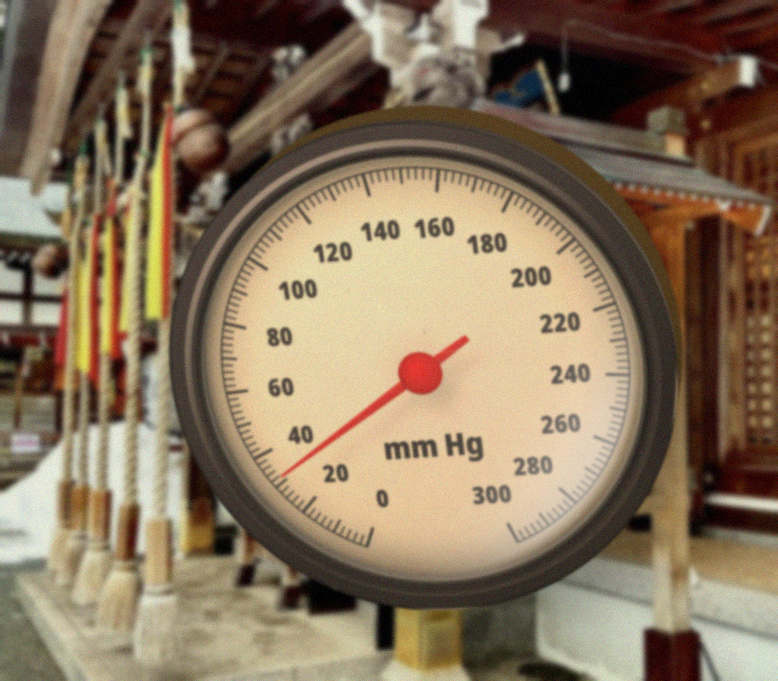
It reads mmHg 32
